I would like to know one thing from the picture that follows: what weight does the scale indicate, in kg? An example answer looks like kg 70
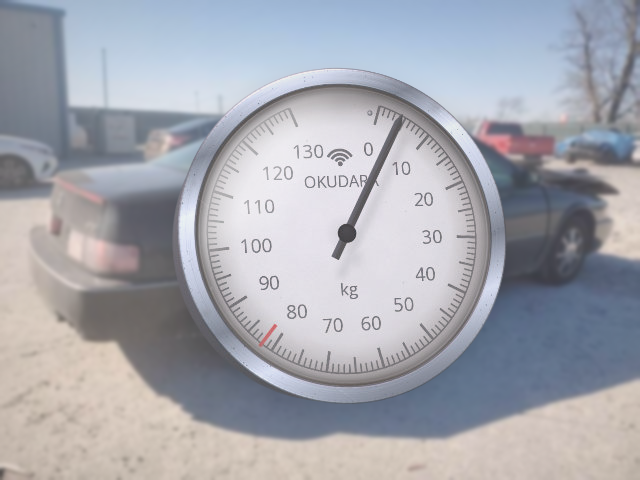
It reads kg 4
